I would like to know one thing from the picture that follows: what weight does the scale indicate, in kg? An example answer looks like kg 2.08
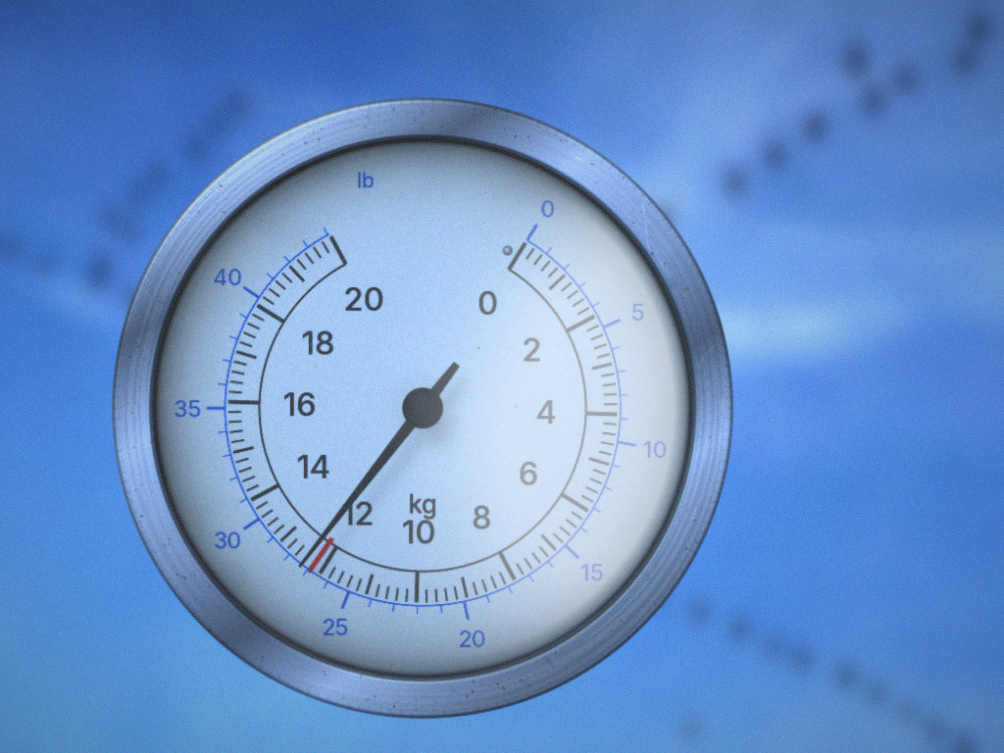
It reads kg 12.4
